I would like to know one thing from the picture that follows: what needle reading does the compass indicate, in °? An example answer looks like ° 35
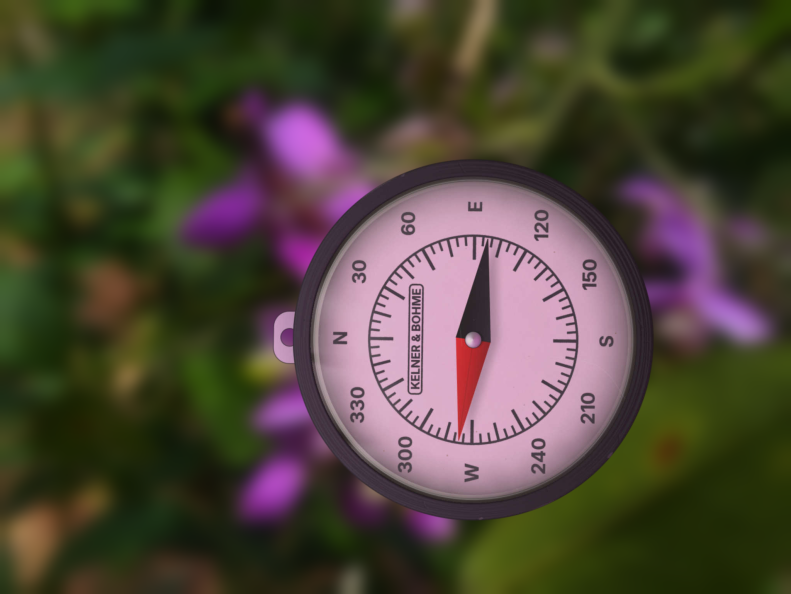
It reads ° 277.5
